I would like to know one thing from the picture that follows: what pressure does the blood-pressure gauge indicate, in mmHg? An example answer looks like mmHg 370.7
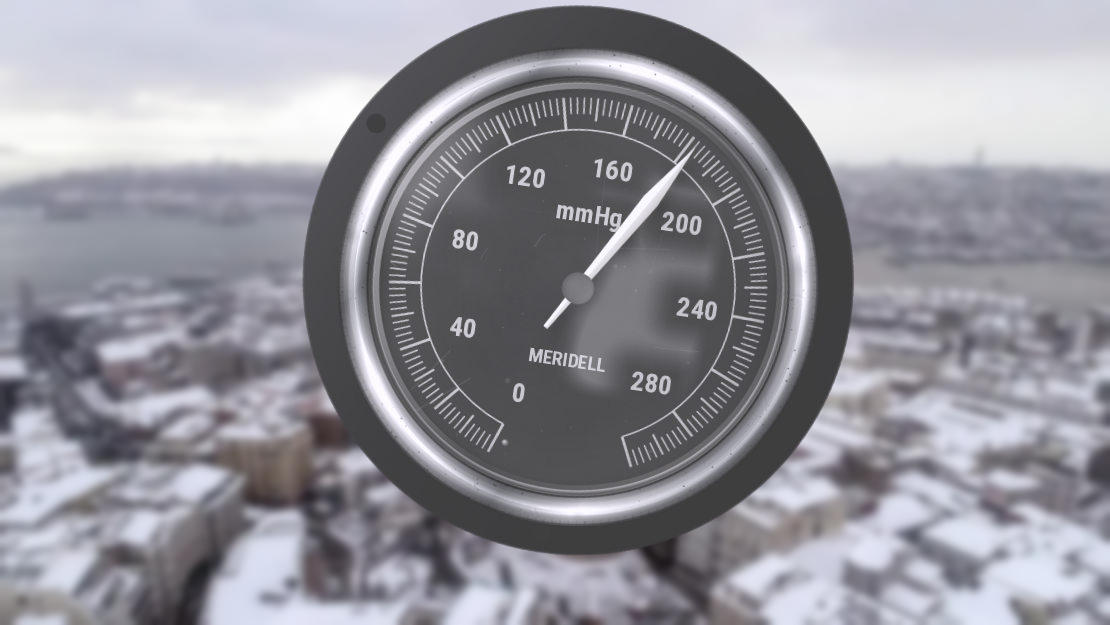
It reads mmHg 182
